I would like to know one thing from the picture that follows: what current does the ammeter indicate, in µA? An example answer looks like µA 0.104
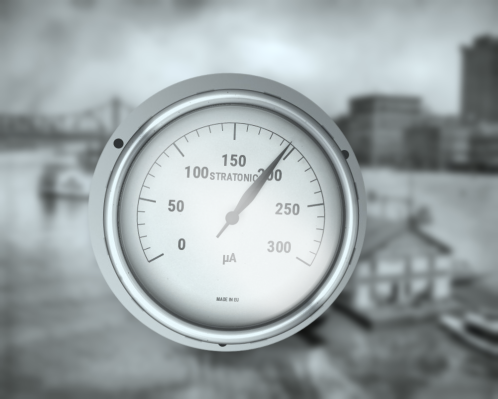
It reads µA 195
